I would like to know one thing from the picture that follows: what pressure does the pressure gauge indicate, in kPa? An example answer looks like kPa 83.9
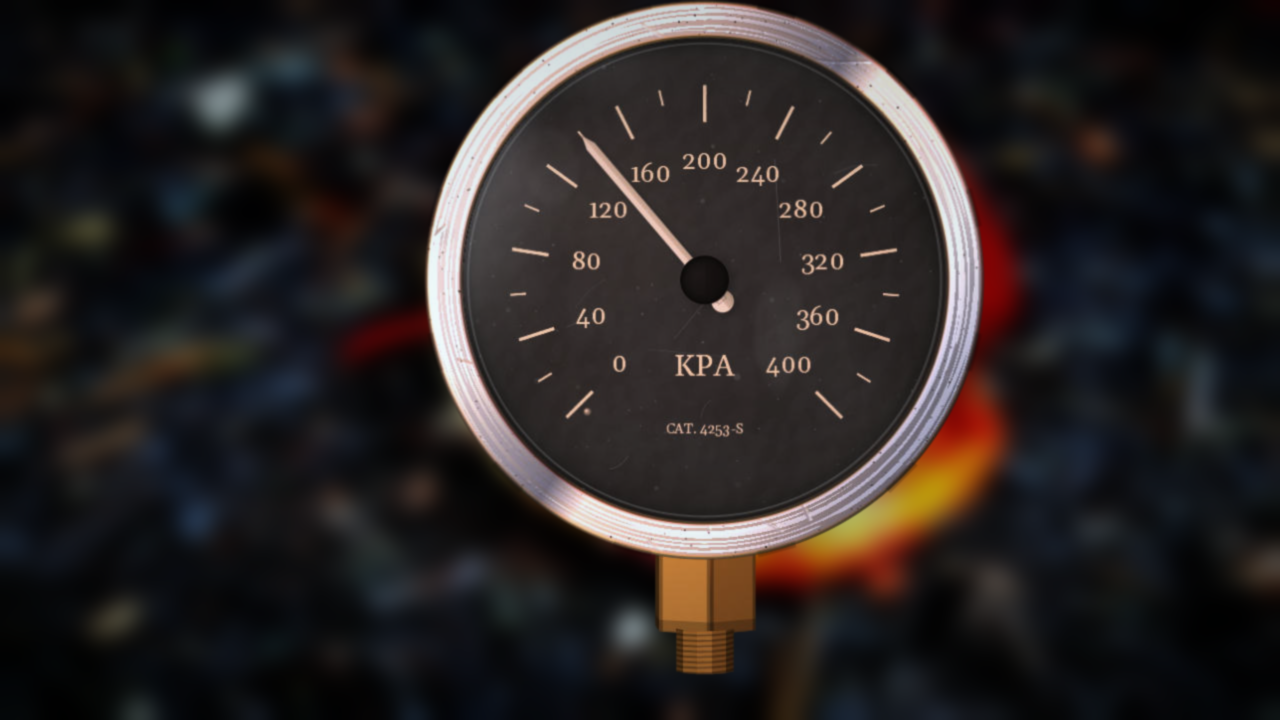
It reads kPa 140
